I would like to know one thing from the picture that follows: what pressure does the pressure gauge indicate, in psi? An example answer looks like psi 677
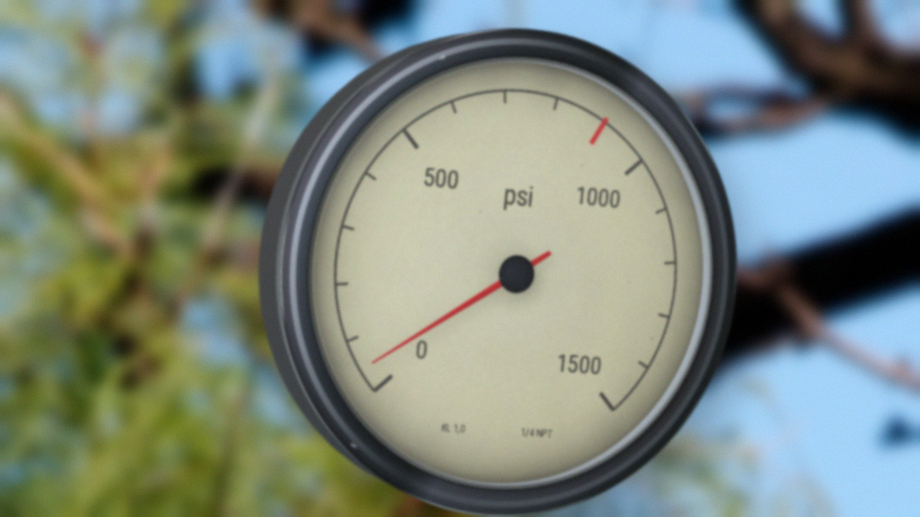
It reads psi 50
